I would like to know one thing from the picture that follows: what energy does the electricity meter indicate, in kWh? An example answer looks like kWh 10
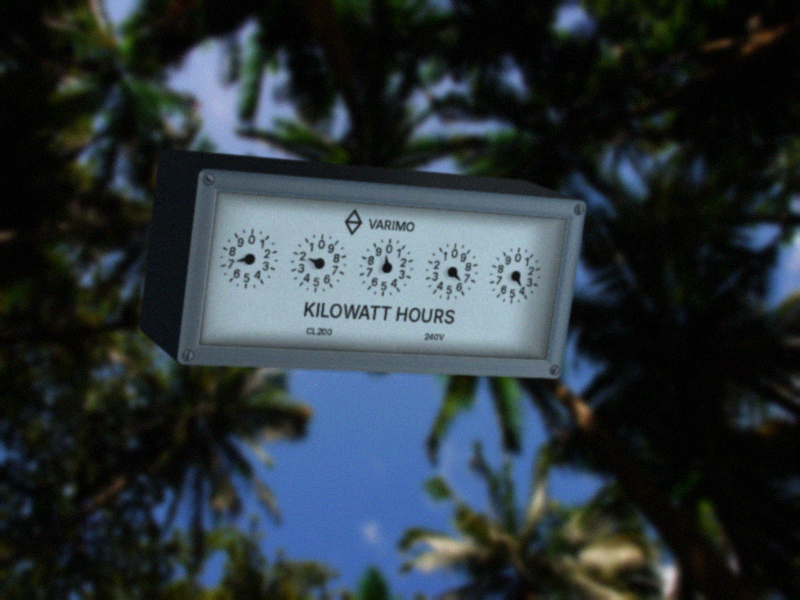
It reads kWh 71964
